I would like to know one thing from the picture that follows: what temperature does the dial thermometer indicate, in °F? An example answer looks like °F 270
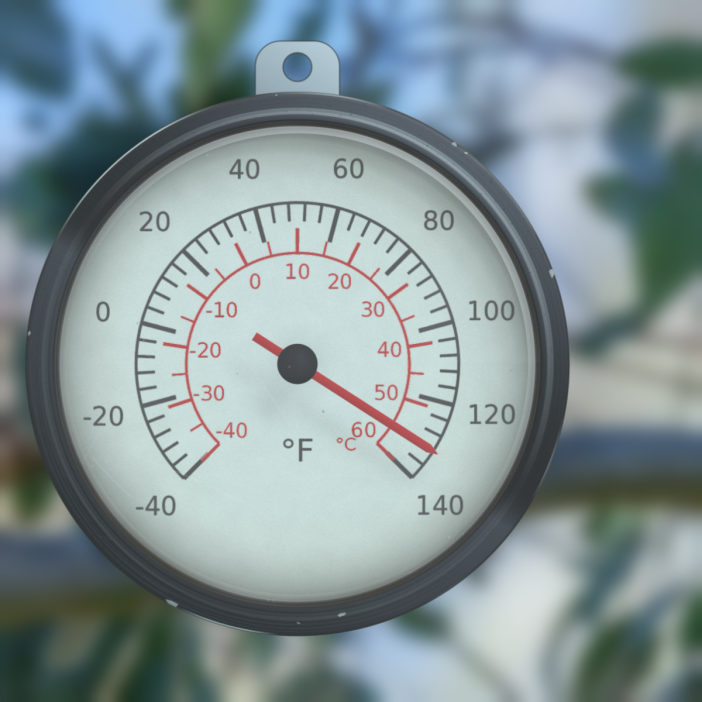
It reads °F 132
